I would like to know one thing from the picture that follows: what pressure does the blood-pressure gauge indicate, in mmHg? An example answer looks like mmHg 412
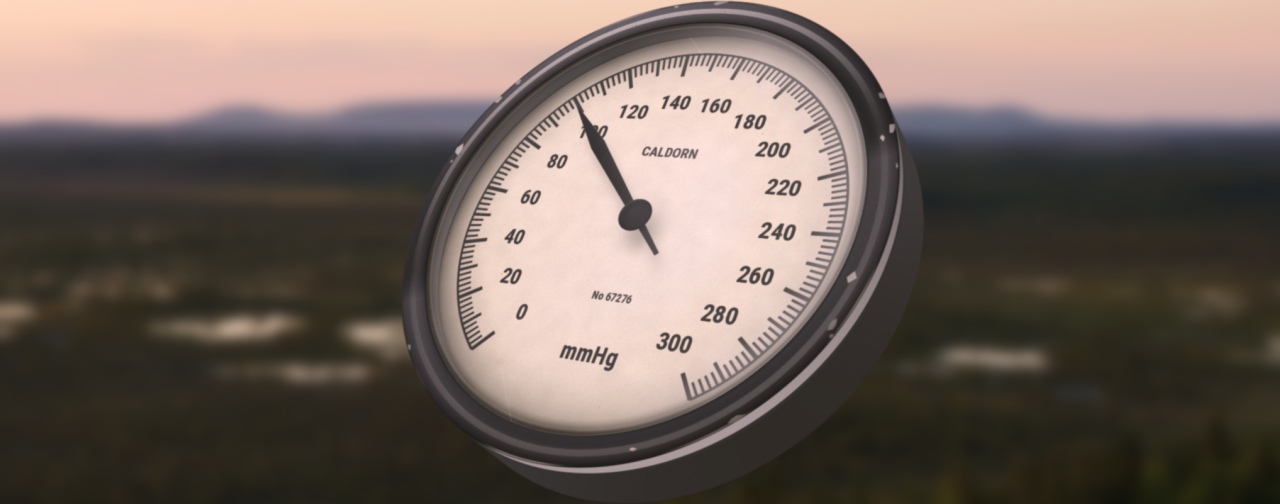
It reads mmHg 100
